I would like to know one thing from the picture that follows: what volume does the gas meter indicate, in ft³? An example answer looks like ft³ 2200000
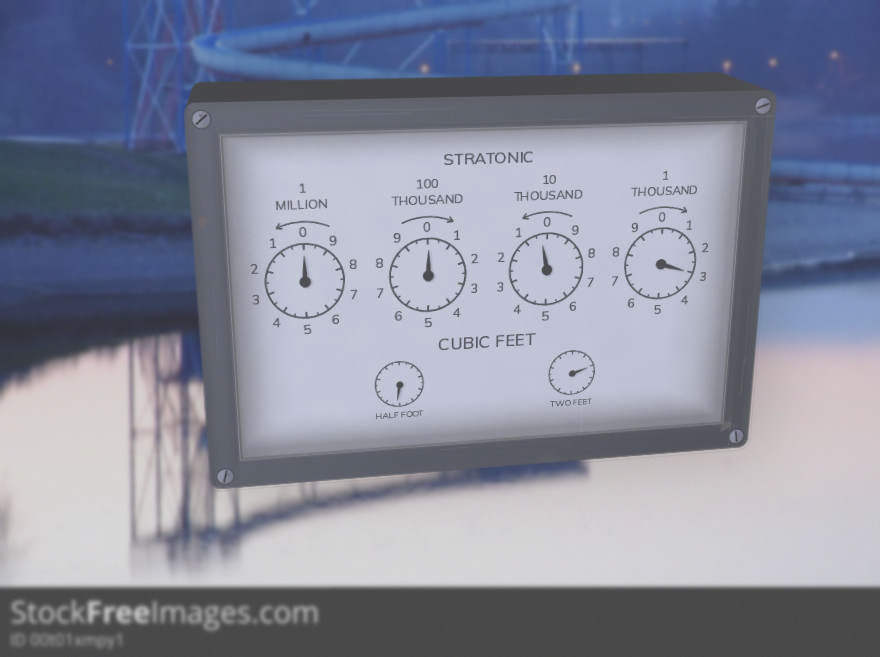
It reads ft³ 300
